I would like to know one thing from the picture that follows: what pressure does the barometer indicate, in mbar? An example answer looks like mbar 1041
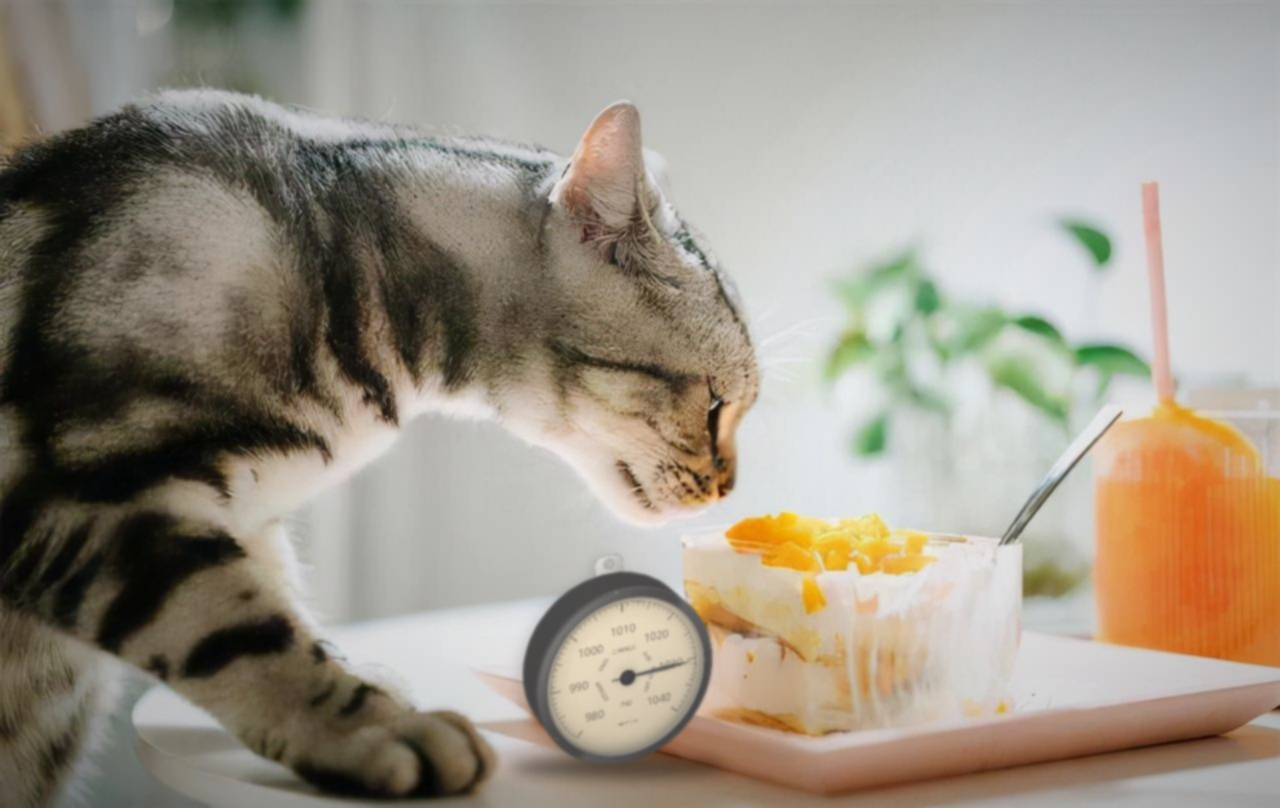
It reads mbar 1030
